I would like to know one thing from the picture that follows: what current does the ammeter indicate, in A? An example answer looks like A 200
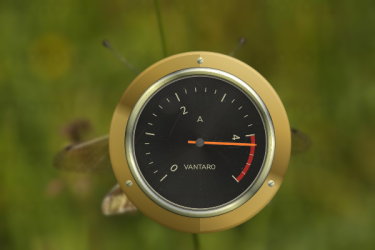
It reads A 4.2
